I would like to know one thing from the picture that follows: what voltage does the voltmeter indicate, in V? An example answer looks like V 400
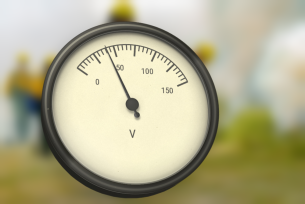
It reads V 40
